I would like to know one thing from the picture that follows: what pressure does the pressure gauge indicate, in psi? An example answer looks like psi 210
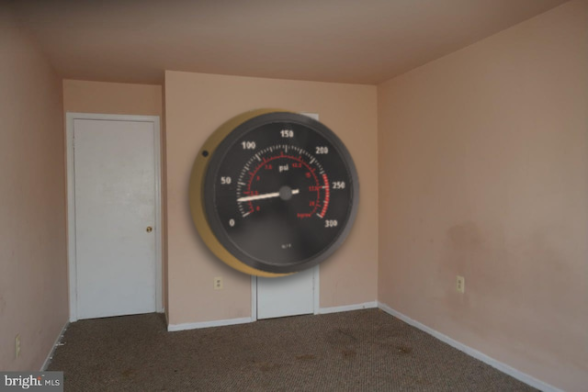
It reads psi 25
